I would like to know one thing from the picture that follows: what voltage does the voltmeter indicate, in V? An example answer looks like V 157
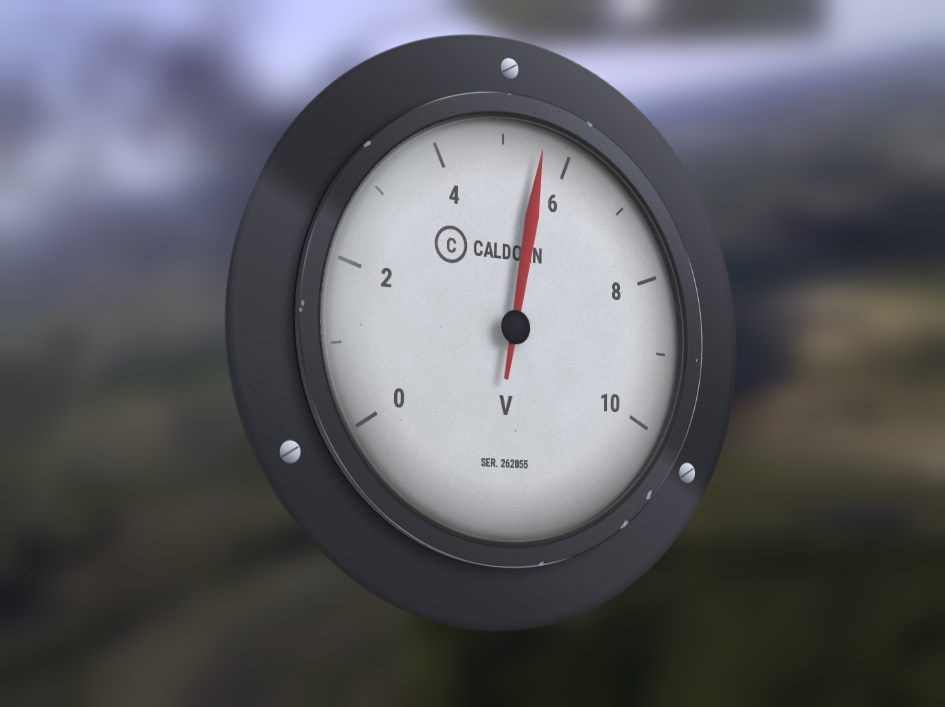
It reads V 5.5
